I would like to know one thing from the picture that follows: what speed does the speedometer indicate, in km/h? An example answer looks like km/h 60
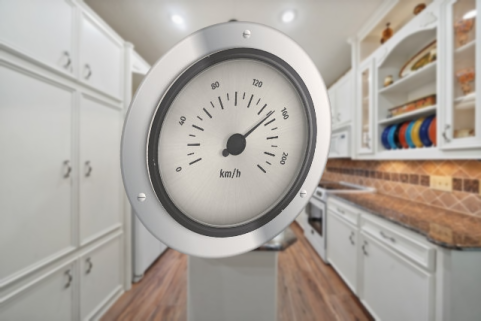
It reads km/h 150
